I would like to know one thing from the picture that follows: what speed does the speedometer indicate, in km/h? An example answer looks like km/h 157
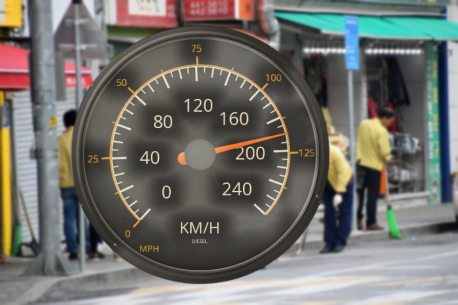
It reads km/h 190
